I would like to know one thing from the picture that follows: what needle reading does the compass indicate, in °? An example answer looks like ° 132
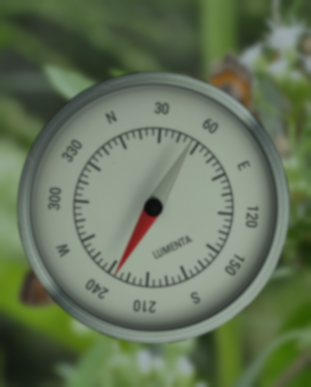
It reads ° 235
